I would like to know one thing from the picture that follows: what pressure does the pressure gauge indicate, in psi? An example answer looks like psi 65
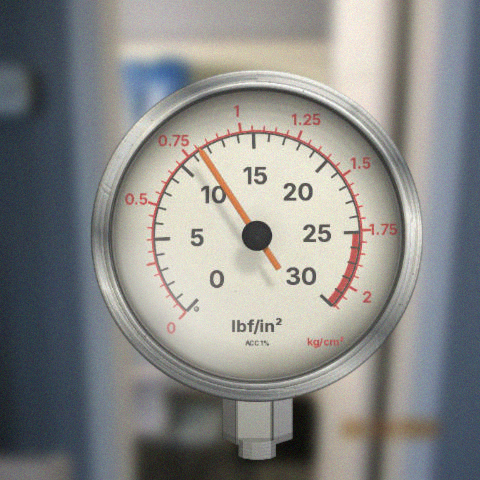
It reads psi 11.5
